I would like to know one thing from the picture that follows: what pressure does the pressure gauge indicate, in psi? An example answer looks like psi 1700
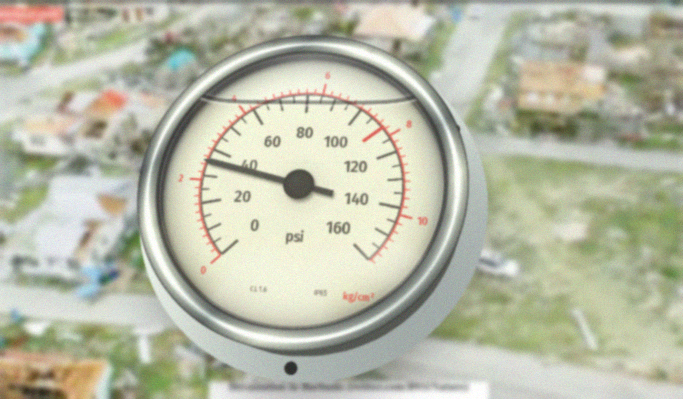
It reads psi 35
